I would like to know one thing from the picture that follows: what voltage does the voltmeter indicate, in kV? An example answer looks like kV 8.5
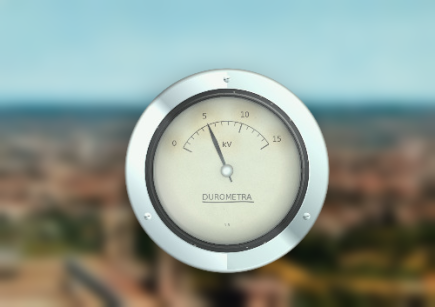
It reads kV 5
